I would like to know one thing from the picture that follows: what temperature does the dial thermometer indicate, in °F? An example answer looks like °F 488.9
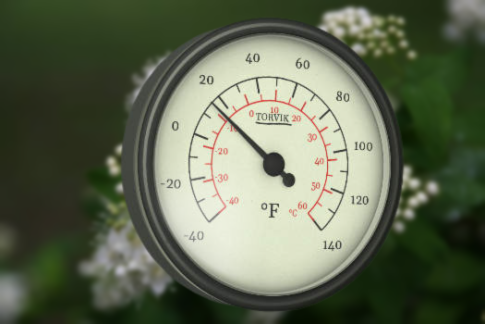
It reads °F 15
